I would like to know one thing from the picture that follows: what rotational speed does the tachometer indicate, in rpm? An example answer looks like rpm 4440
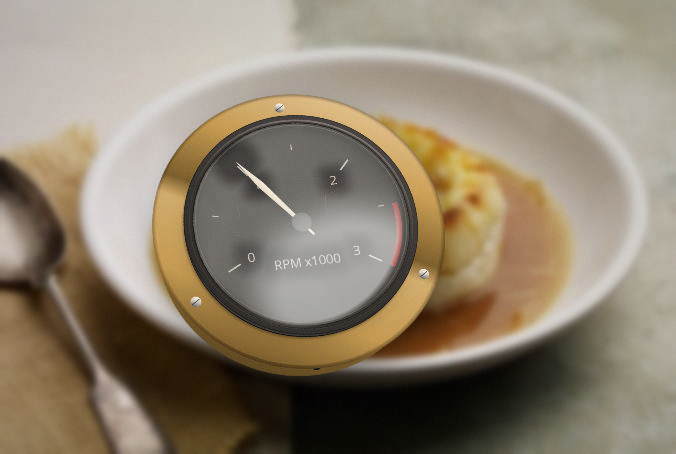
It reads rpm 1000
